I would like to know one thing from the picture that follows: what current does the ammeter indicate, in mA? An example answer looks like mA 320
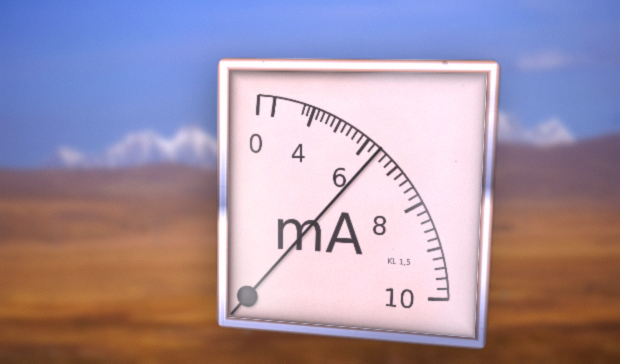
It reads mA 6.4
